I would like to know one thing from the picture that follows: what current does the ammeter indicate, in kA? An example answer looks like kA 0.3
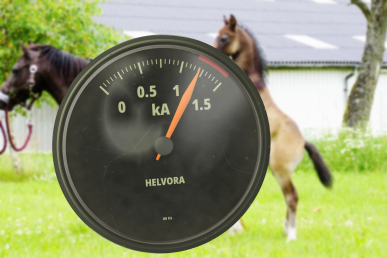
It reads kA 1.2
